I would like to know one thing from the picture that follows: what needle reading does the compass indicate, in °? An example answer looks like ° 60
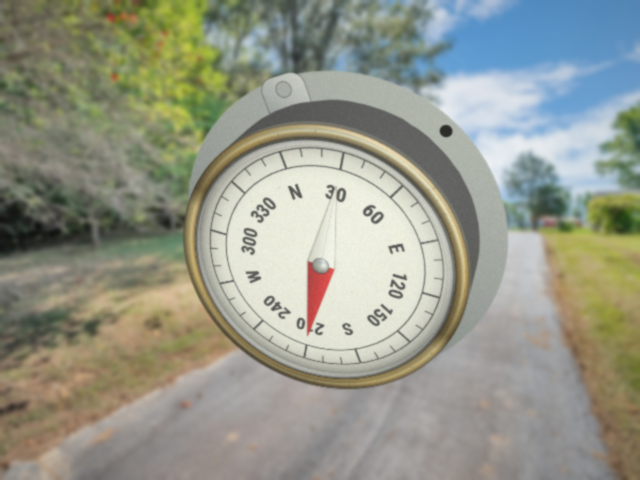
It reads ° 210
